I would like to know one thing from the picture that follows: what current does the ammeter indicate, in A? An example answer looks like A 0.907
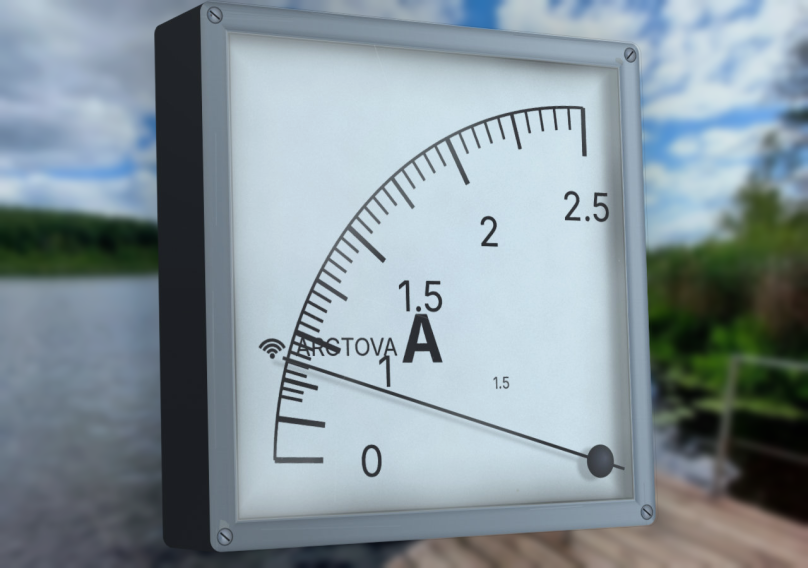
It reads A 0.85
